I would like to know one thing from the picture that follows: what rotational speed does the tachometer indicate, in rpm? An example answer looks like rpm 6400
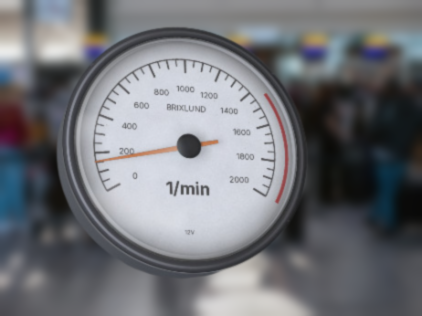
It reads rpm 150
